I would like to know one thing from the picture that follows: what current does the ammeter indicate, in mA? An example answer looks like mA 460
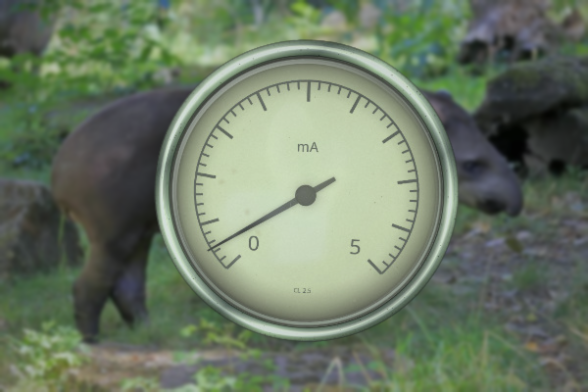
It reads mA 0.25
